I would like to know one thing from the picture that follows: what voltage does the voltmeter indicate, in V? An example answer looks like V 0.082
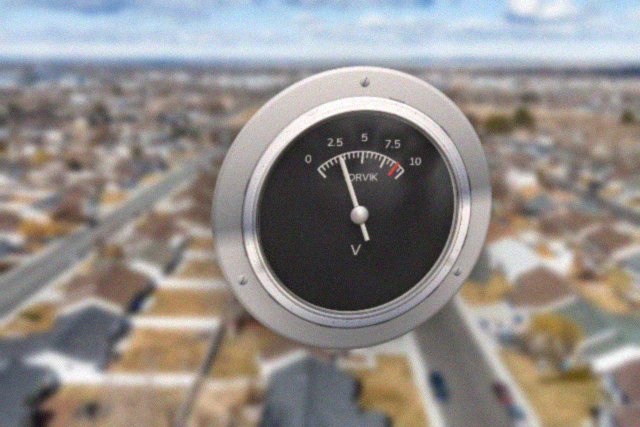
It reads V 2.5
